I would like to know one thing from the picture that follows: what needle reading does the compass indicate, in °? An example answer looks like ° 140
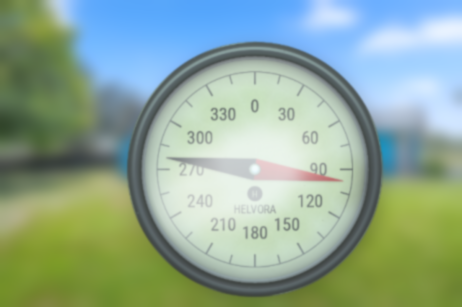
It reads ° 97.5
